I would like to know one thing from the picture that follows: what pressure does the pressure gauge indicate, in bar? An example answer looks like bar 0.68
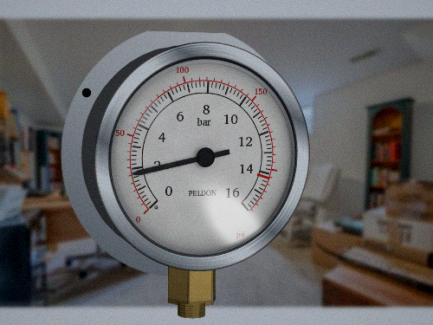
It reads bar 1.8
